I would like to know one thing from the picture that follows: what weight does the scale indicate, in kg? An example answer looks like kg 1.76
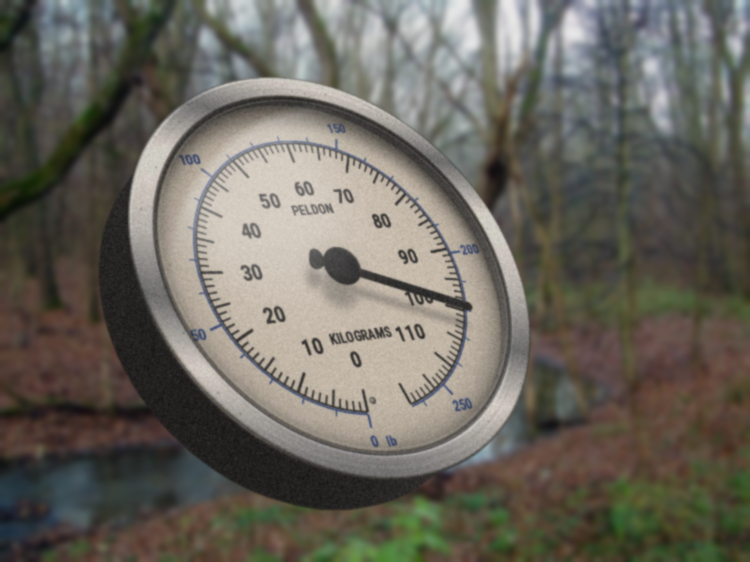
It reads kg 100
